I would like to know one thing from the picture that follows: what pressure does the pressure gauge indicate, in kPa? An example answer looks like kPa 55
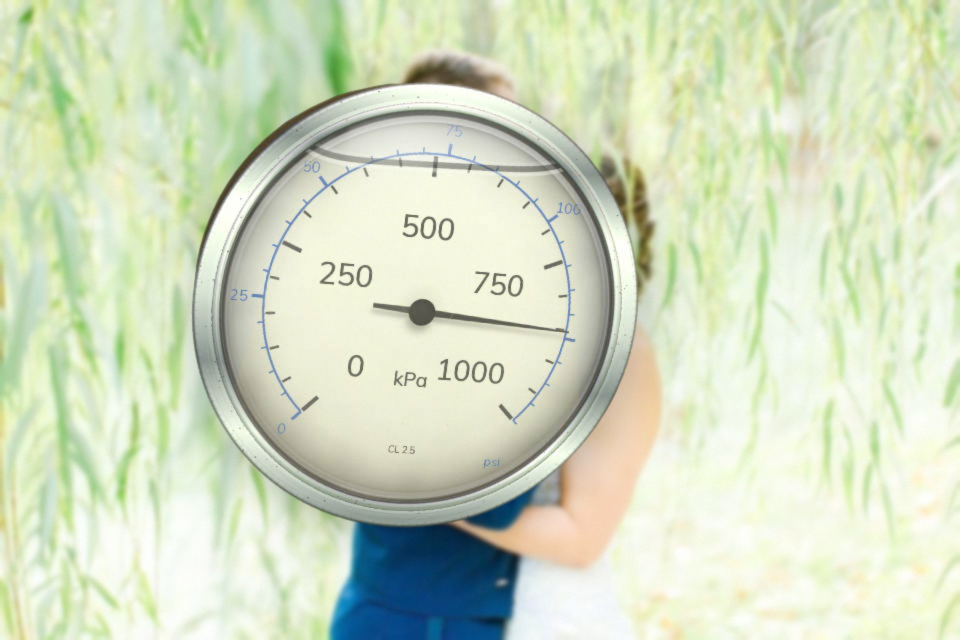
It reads kPa 850
